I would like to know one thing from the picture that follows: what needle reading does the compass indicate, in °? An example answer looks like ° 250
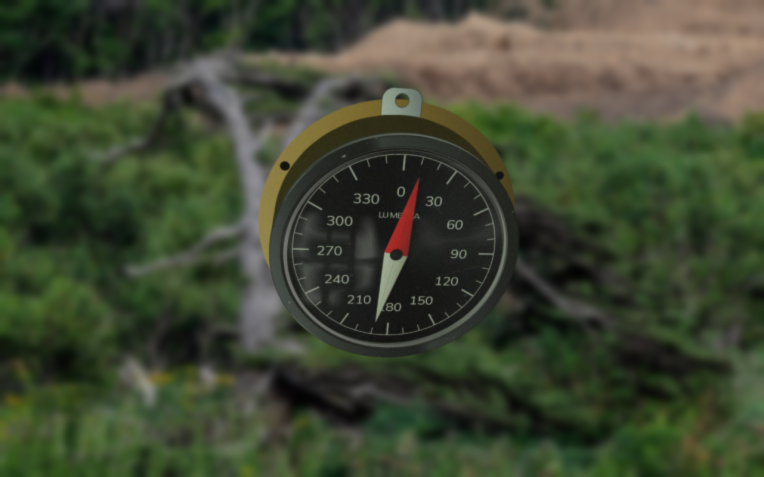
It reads ° 10
